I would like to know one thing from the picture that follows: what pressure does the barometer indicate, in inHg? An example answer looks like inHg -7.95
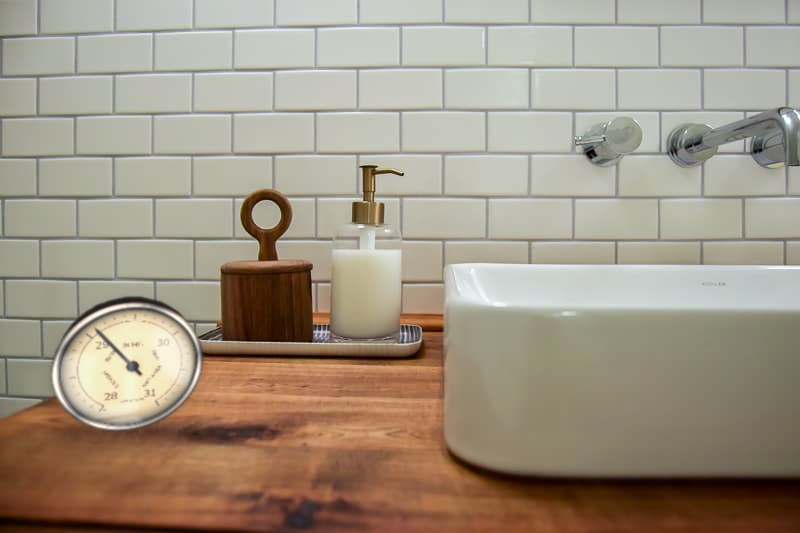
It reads inHg 29.1
